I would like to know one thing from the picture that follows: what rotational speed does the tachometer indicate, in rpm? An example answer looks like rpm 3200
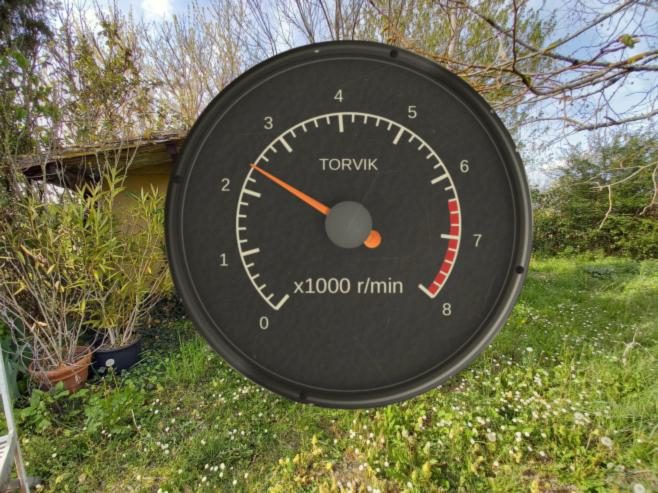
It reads rpm 2400
